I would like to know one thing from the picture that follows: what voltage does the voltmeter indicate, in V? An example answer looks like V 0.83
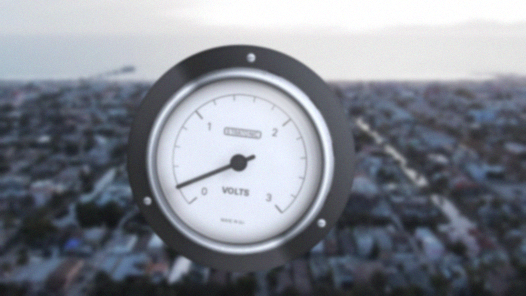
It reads V 0.2
